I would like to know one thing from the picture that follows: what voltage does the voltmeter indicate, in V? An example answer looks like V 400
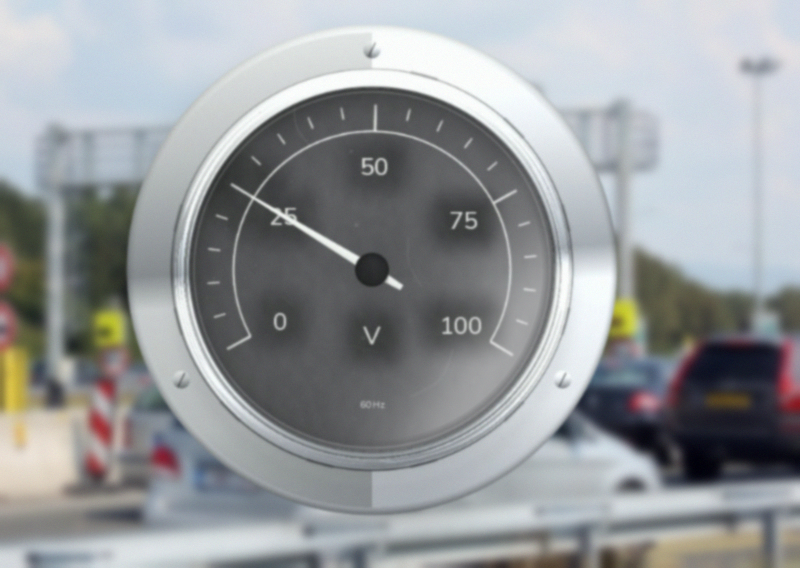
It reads V 25
